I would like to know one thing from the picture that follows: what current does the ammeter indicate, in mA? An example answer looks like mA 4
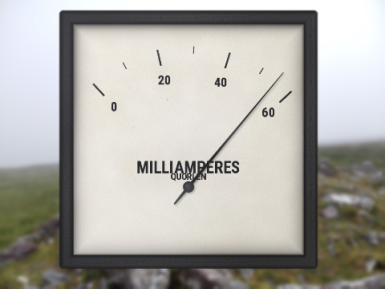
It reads mA 55
